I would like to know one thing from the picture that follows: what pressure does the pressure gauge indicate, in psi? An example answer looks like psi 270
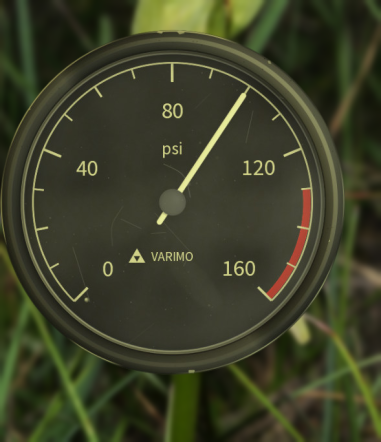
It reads psi 100
